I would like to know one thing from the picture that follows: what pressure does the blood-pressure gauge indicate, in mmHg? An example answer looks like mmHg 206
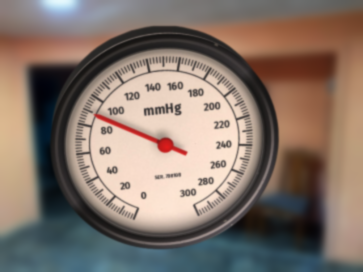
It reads mmHg 90
